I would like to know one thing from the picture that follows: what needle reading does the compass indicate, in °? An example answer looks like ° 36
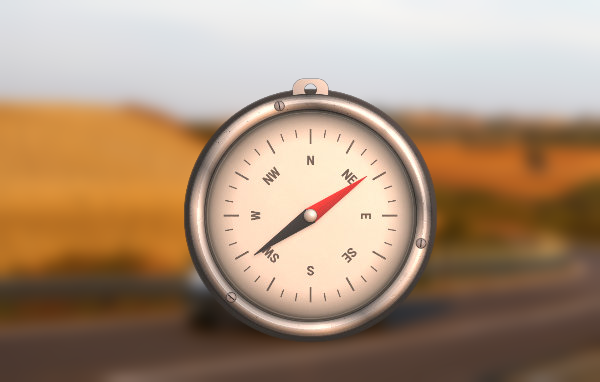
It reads ° 55
